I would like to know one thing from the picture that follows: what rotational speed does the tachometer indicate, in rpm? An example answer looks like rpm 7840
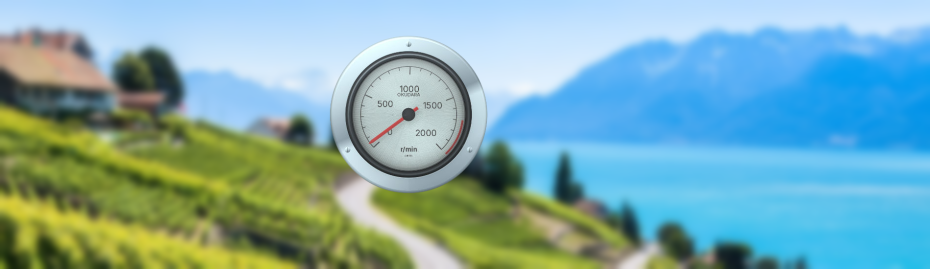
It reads rpm 50
